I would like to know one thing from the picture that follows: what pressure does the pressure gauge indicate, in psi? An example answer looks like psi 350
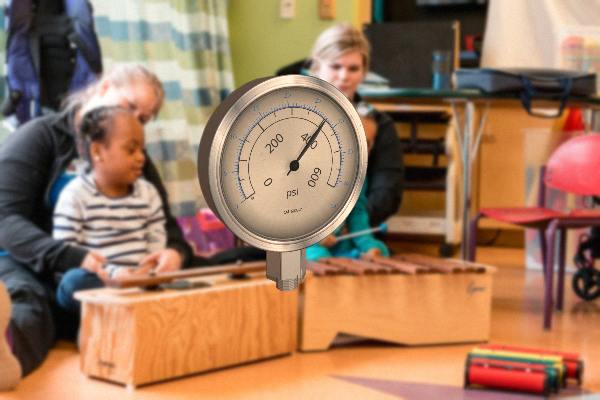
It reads psi 400
